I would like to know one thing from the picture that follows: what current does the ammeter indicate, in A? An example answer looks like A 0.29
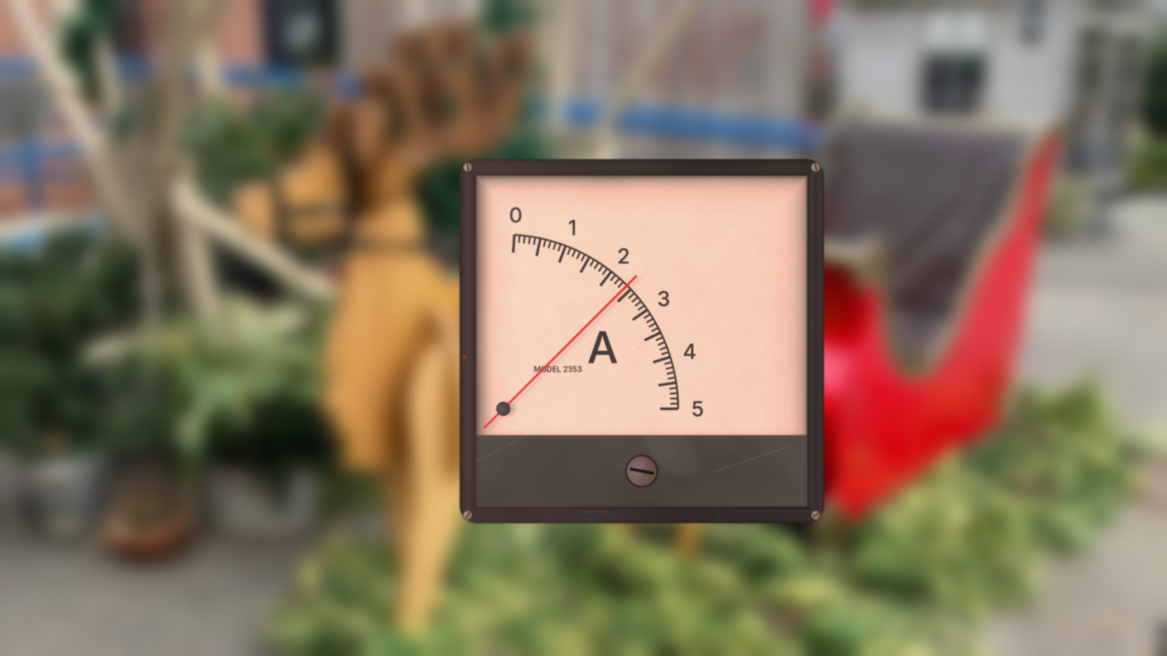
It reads A 2.4
